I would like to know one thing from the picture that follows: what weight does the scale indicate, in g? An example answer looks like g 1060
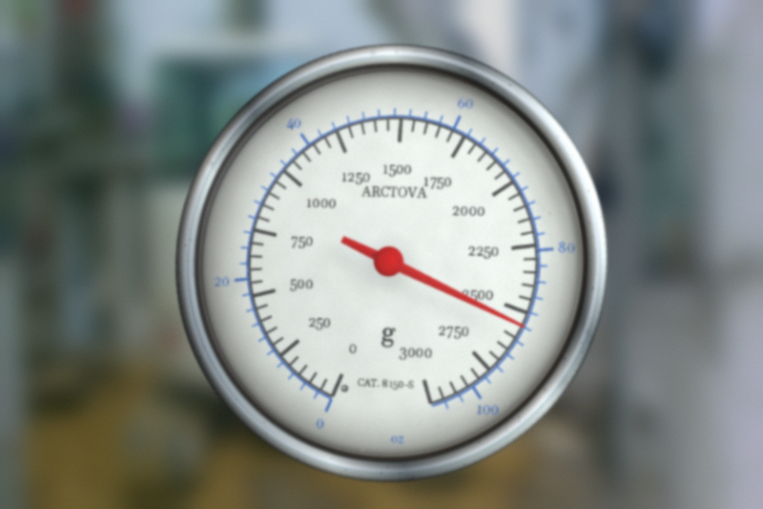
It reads g 2550
